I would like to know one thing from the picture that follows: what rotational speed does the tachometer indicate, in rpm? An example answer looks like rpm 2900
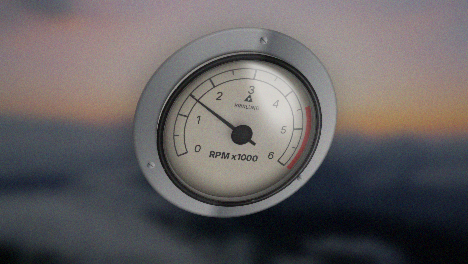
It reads rpm 1500
